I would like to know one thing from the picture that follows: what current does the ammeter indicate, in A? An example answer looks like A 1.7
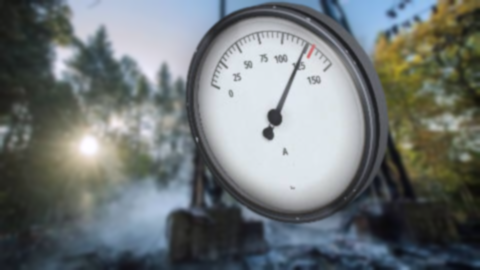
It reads A 125
